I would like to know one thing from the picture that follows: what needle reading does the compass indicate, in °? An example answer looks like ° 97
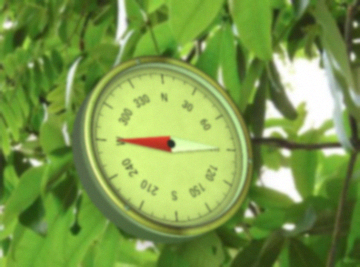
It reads ° 270
